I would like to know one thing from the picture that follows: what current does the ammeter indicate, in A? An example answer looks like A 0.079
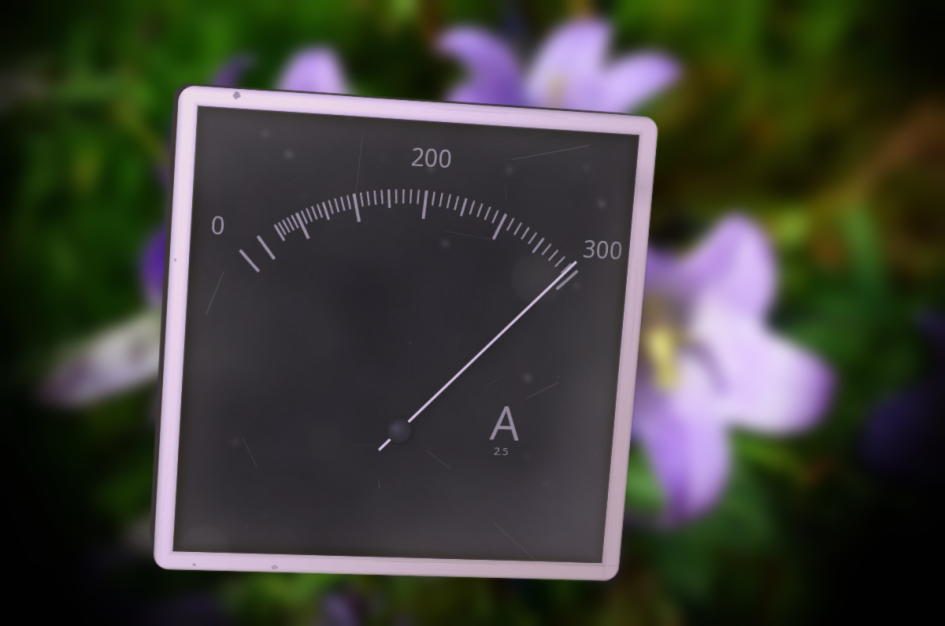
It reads A 295
